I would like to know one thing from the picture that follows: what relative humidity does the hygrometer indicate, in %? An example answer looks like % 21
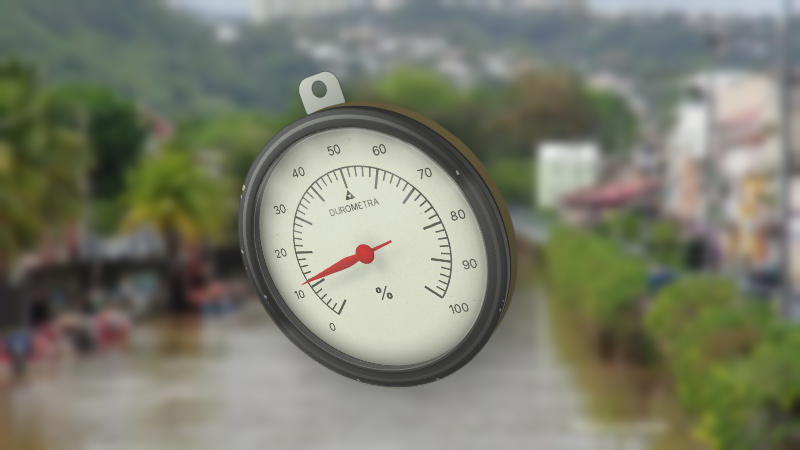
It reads % 12
